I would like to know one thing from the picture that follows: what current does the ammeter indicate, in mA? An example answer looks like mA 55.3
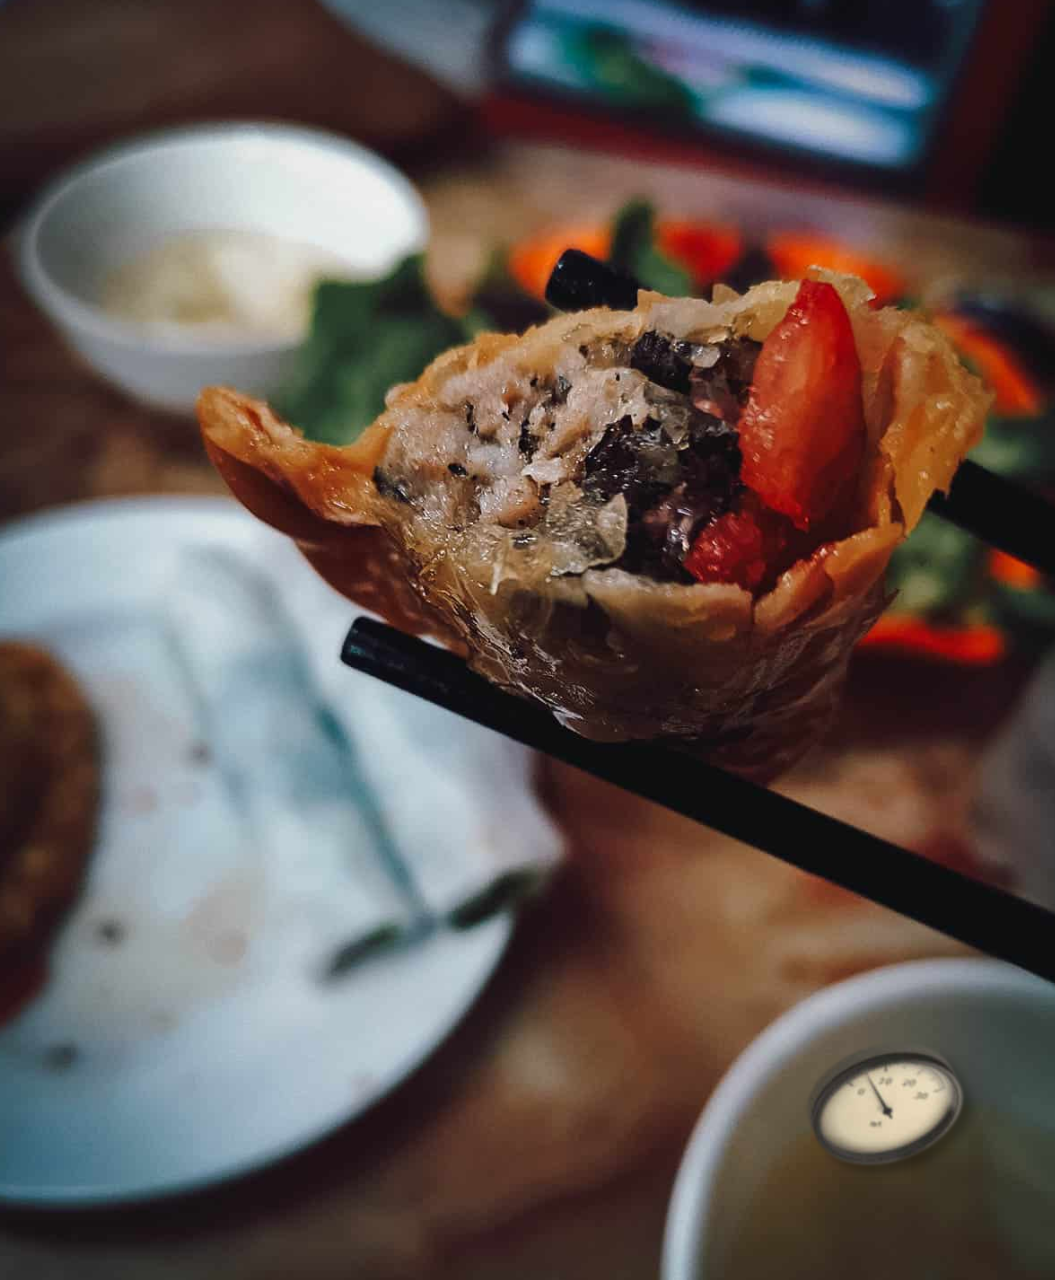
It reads mA 5
